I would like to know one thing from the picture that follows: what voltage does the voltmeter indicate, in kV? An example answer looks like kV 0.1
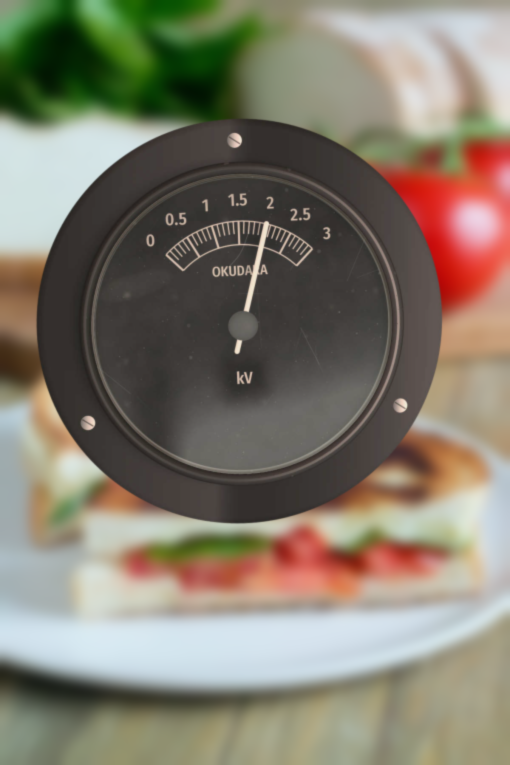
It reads kV 2
